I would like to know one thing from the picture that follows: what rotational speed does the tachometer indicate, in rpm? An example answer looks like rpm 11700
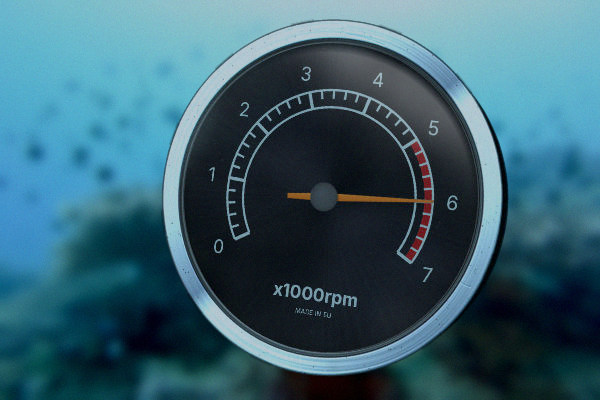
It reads rpm 6000
